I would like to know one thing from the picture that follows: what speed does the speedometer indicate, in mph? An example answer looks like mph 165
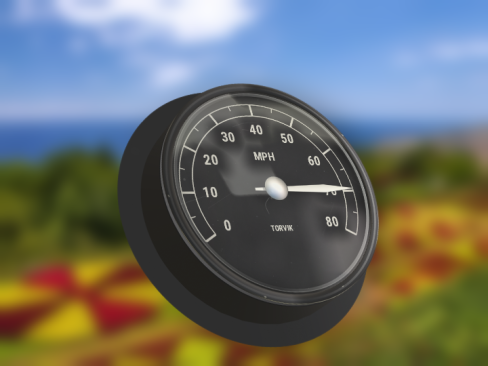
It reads mph 70
